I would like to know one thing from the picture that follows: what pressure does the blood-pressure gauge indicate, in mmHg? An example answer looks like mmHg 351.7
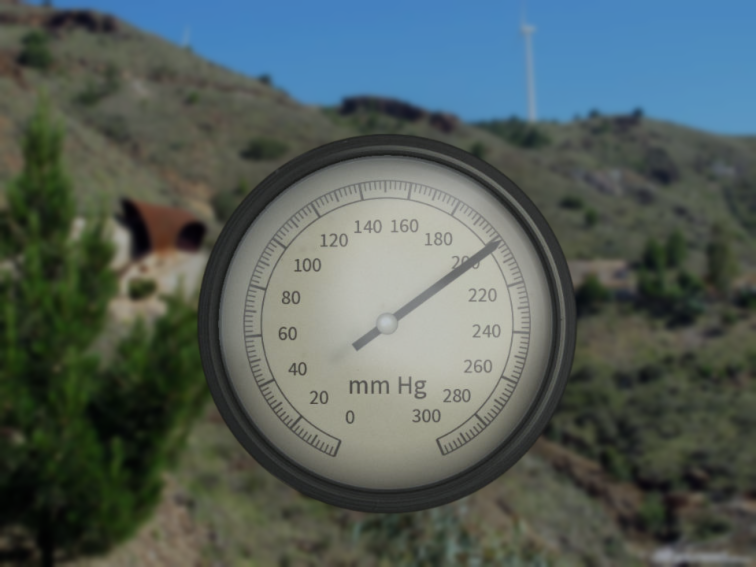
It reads mmHg 202
